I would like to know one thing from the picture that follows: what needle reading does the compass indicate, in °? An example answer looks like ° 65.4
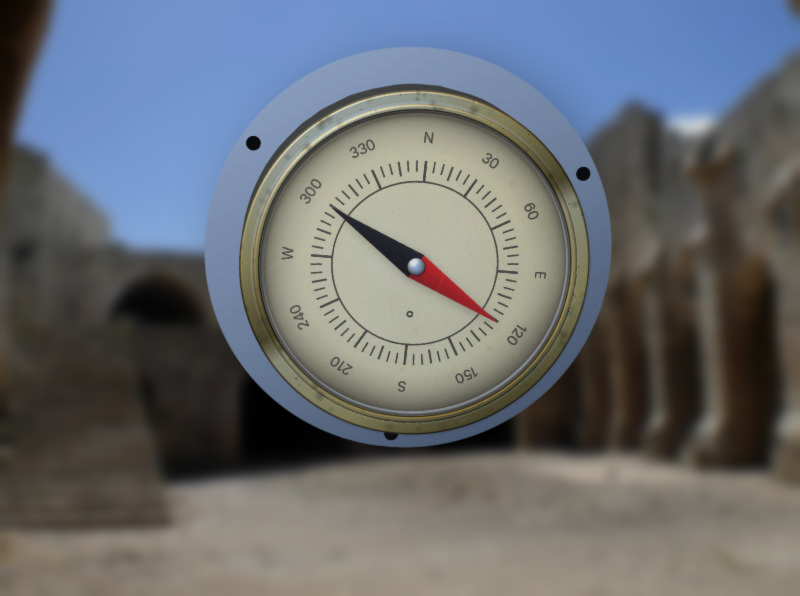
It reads ° 120
